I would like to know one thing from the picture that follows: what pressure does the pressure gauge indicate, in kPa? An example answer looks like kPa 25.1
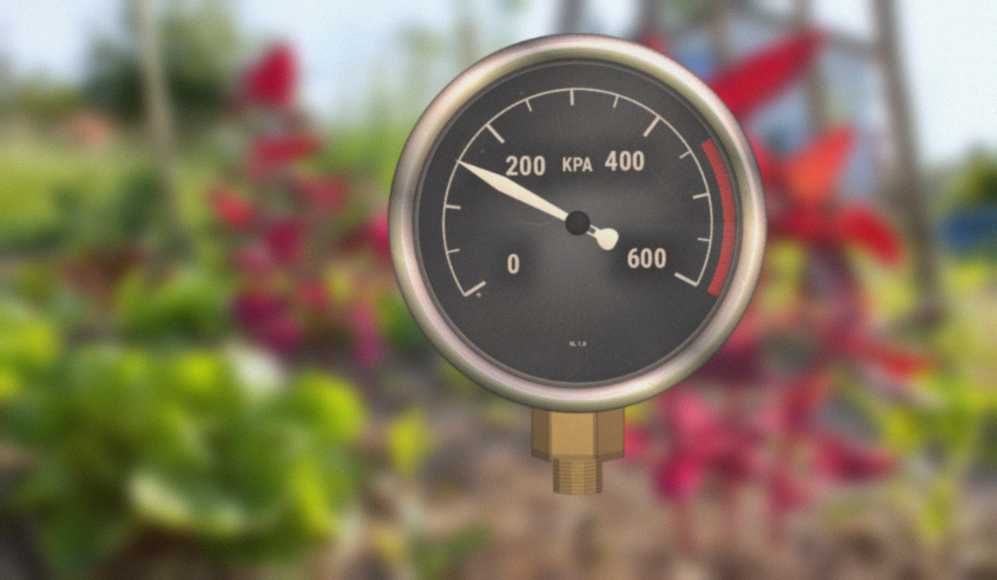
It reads kPa 150
